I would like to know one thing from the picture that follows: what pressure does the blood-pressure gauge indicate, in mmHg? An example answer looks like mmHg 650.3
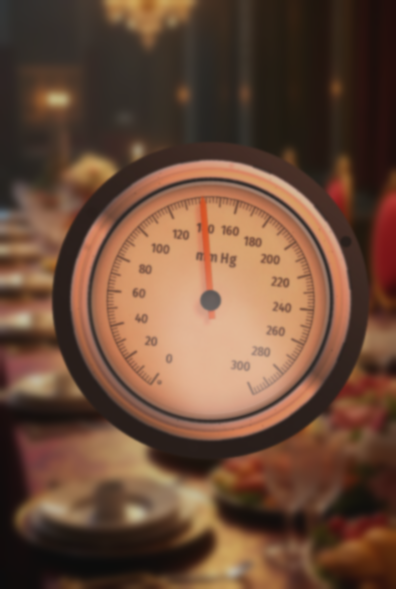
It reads mmHg 140
